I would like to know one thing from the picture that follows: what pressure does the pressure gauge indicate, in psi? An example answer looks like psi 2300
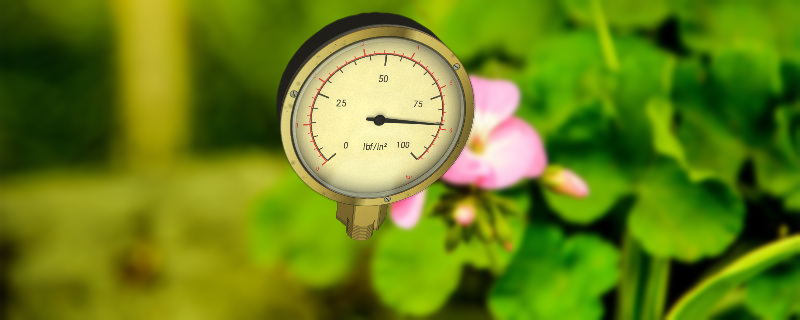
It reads psi 85
